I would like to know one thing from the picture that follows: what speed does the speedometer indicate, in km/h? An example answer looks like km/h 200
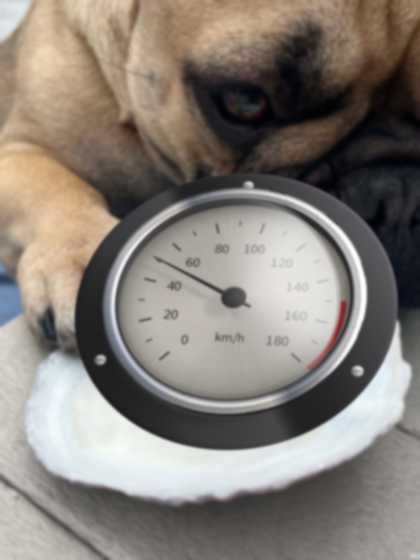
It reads km/h 50
